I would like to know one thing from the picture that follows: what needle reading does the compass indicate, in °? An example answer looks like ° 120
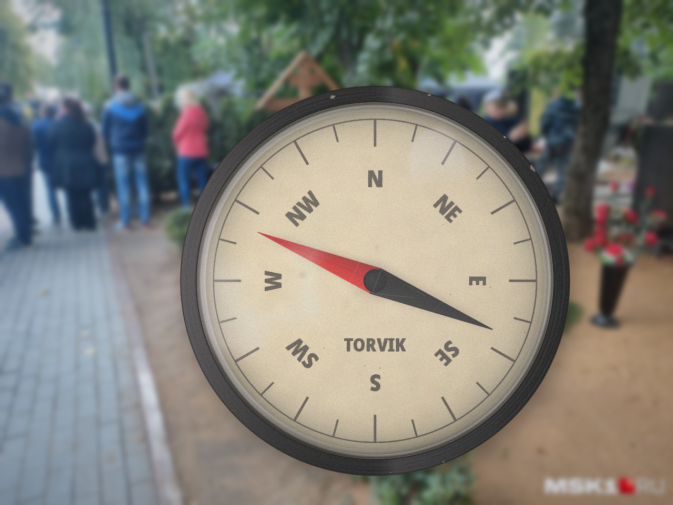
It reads ° 292.5
